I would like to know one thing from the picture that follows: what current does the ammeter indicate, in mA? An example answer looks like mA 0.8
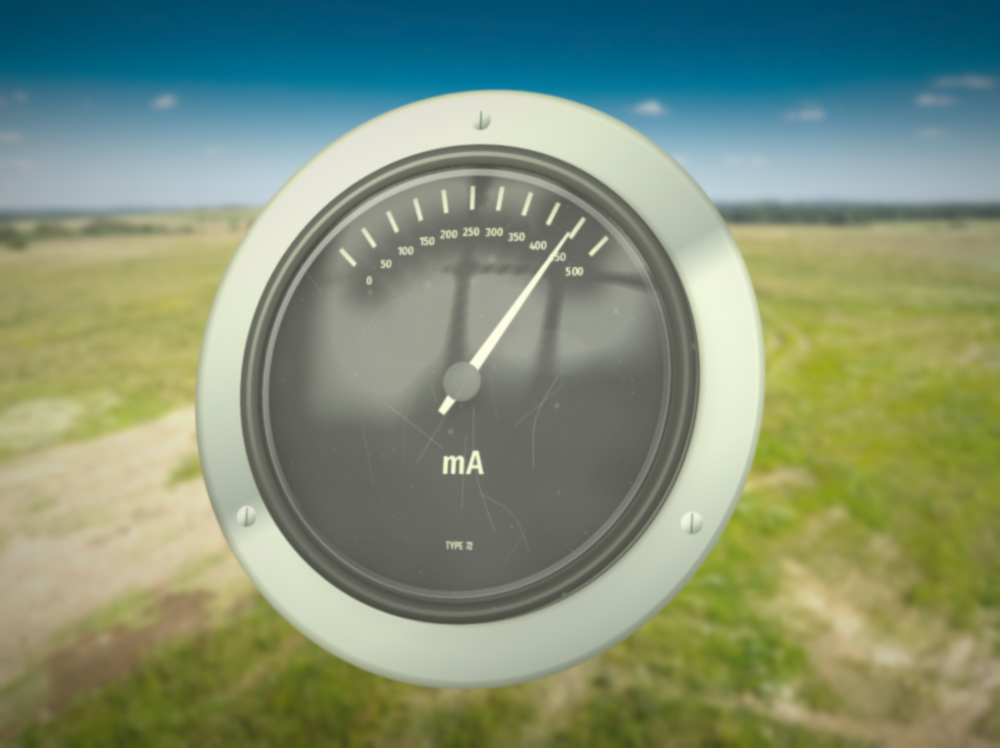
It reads mA 450
